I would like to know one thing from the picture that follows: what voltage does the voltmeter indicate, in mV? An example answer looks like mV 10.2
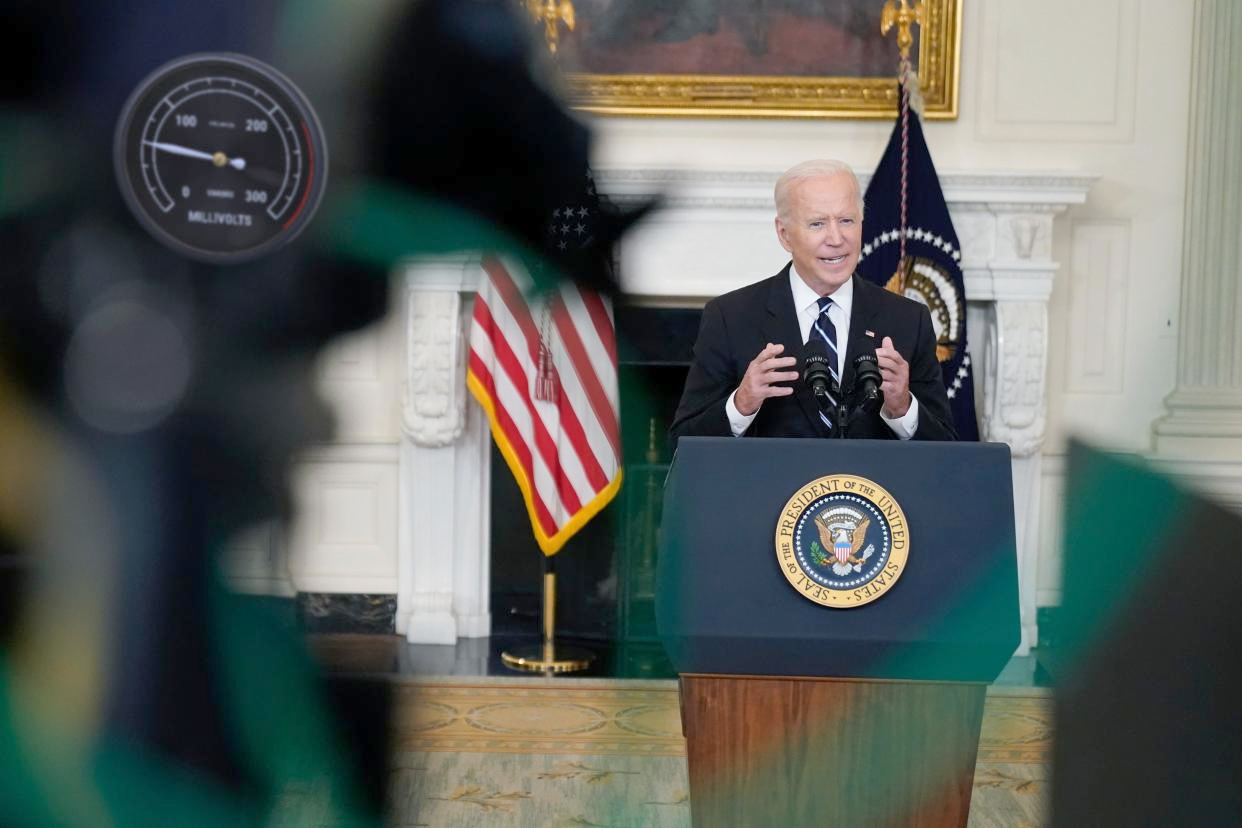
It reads mV 60
